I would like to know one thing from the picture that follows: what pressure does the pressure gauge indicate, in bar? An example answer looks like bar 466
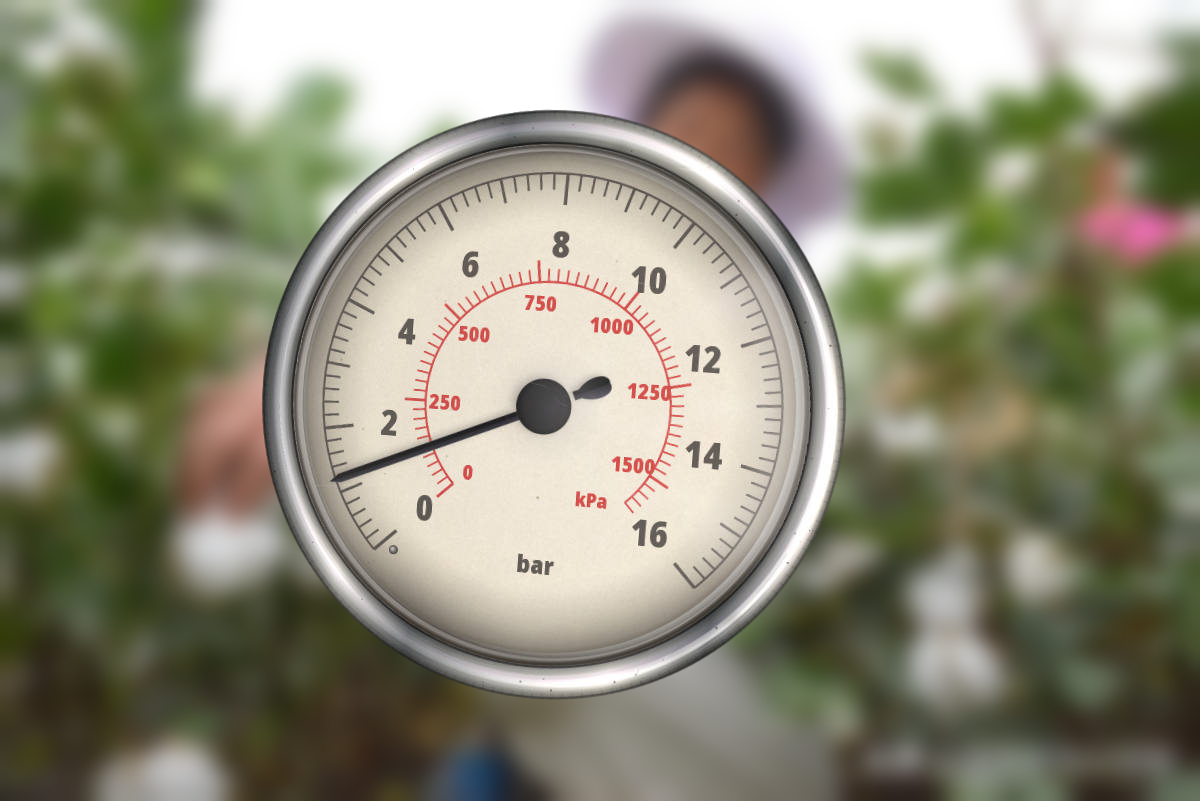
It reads bar 1.2
